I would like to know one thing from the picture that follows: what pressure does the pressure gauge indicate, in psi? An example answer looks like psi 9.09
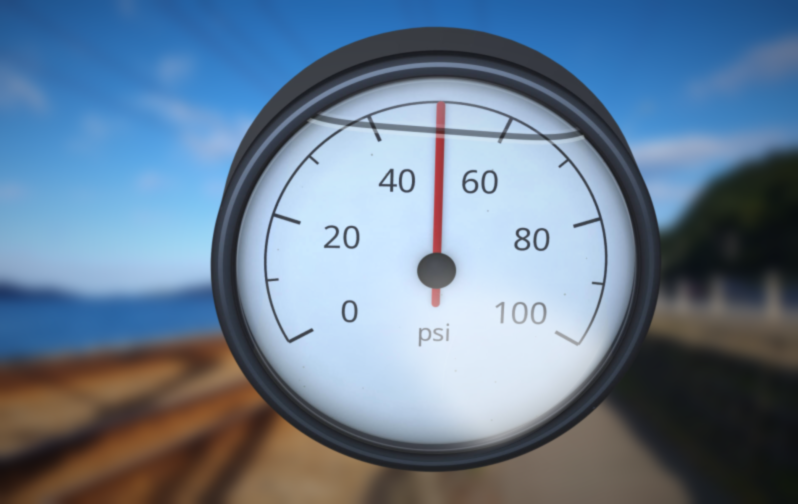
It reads psi 50
